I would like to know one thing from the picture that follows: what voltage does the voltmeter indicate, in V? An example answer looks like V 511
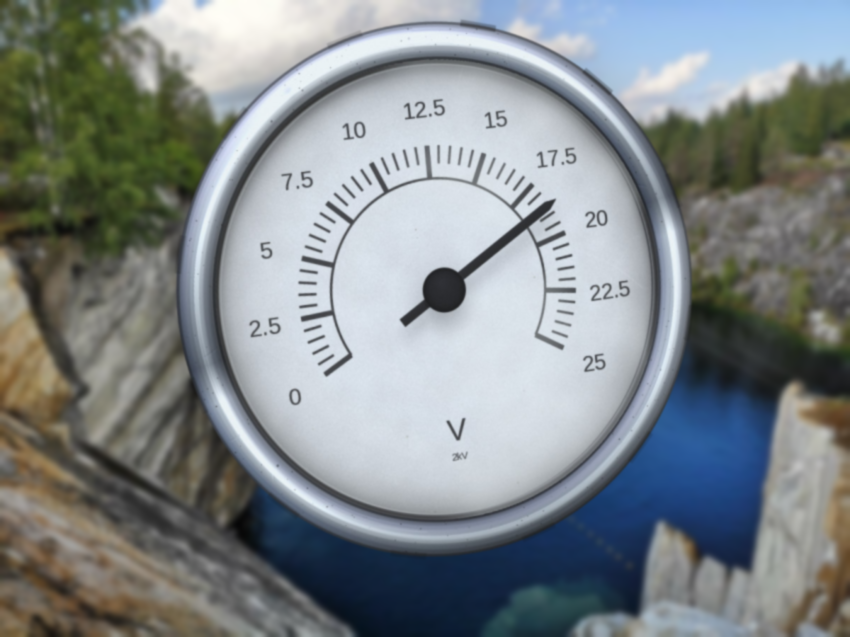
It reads V 18.5
